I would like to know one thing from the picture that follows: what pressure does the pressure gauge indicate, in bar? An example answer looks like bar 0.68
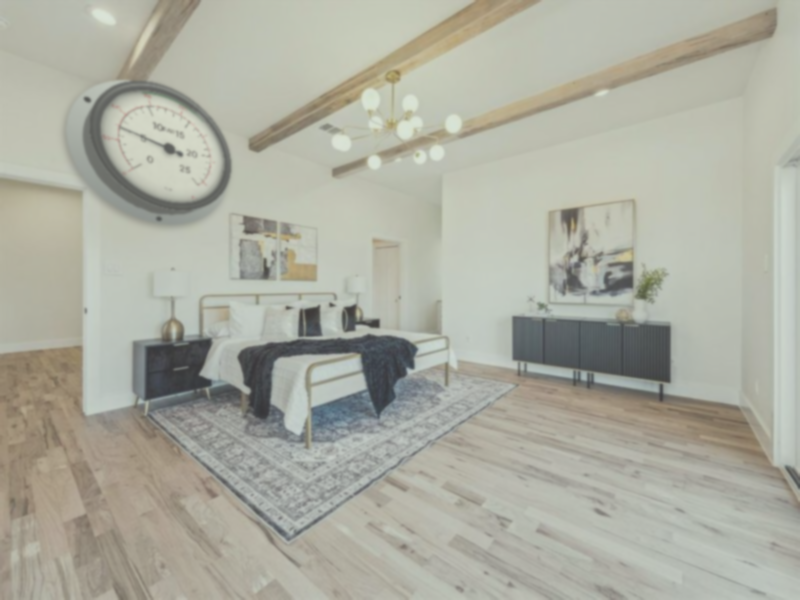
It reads bar 5
